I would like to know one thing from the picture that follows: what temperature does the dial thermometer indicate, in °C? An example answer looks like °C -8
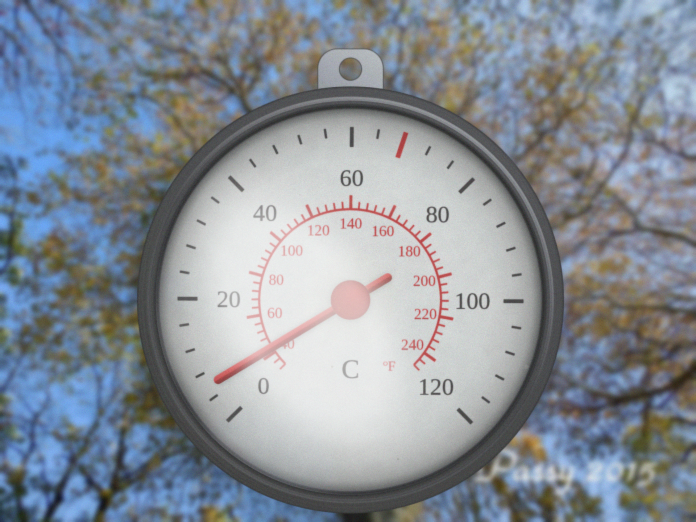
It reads °C 6
